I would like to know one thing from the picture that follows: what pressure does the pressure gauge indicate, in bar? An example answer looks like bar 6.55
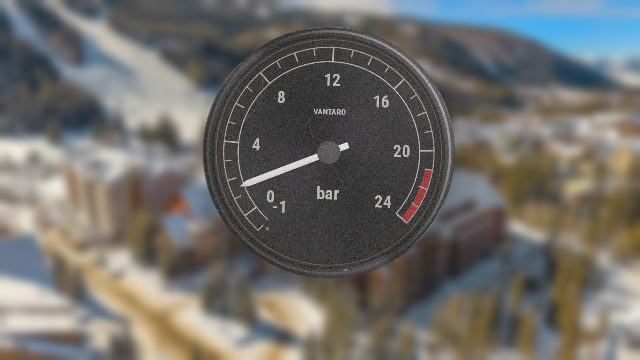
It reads bar 1.5
